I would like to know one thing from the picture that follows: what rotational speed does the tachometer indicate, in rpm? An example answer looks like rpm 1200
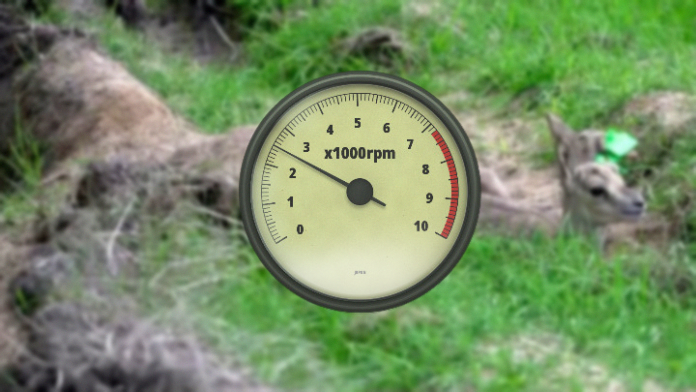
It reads rpm 2500
